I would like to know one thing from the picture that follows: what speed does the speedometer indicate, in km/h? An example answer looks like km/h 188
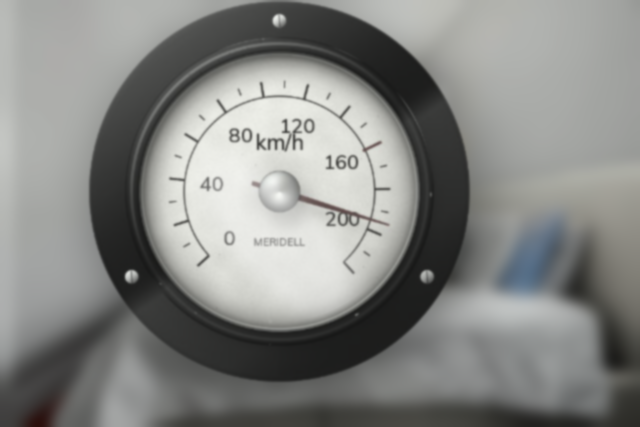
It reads km/h 195
